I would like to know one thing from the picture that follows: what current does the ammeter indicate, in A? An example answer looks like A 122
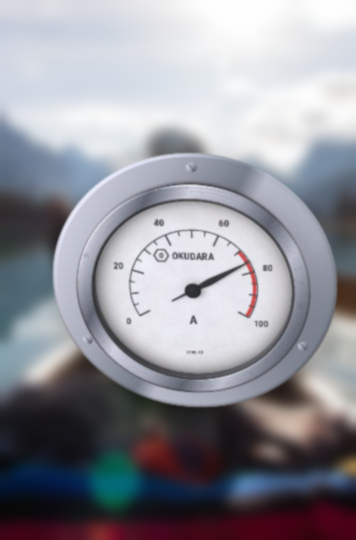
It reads A 75
